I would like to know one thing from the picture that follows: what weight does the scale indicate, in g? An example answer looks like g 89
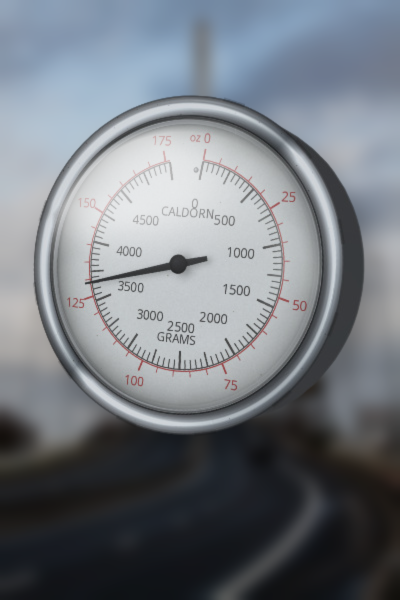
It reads g 3650
